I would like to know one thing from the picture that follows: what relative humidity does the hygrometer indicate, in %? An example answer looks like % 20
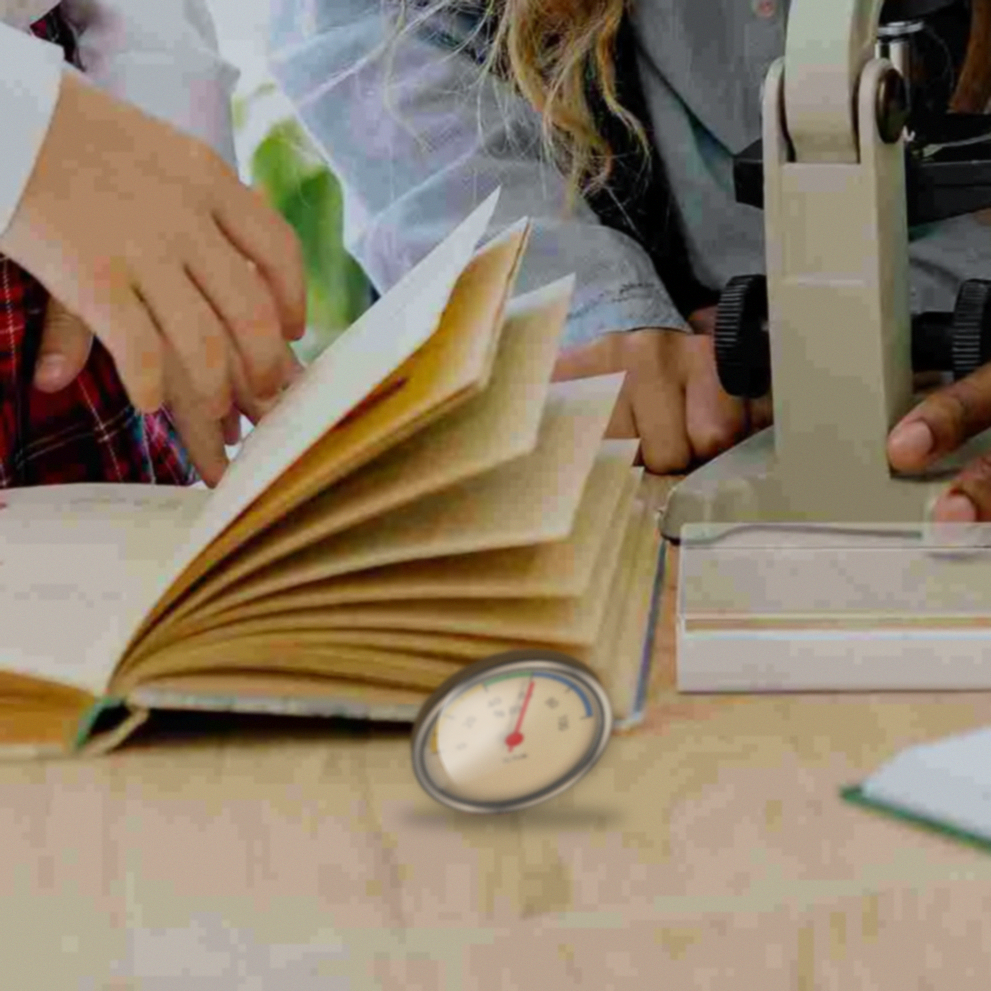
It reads % 60
